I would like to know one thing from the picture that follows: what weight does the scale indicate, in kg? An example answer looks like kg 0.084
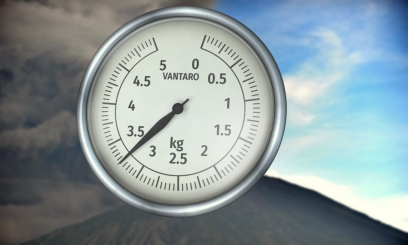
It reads kg 3.25
